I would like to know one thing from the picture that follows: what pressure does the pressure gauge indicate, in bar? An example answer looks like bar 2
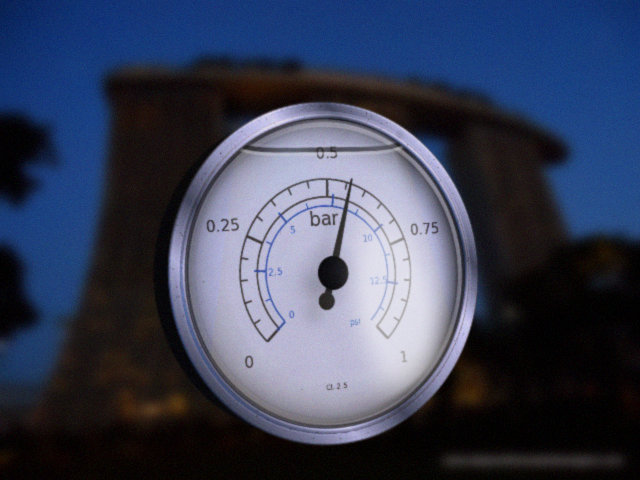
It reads bar 0.55
